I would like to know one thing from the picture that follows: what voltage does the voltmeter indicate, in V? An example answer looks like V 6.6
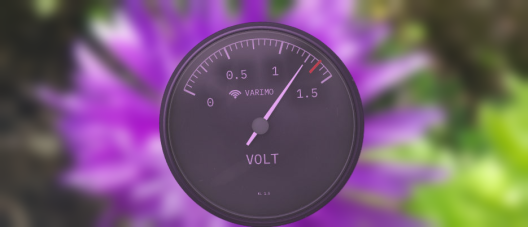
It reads V 1.25
